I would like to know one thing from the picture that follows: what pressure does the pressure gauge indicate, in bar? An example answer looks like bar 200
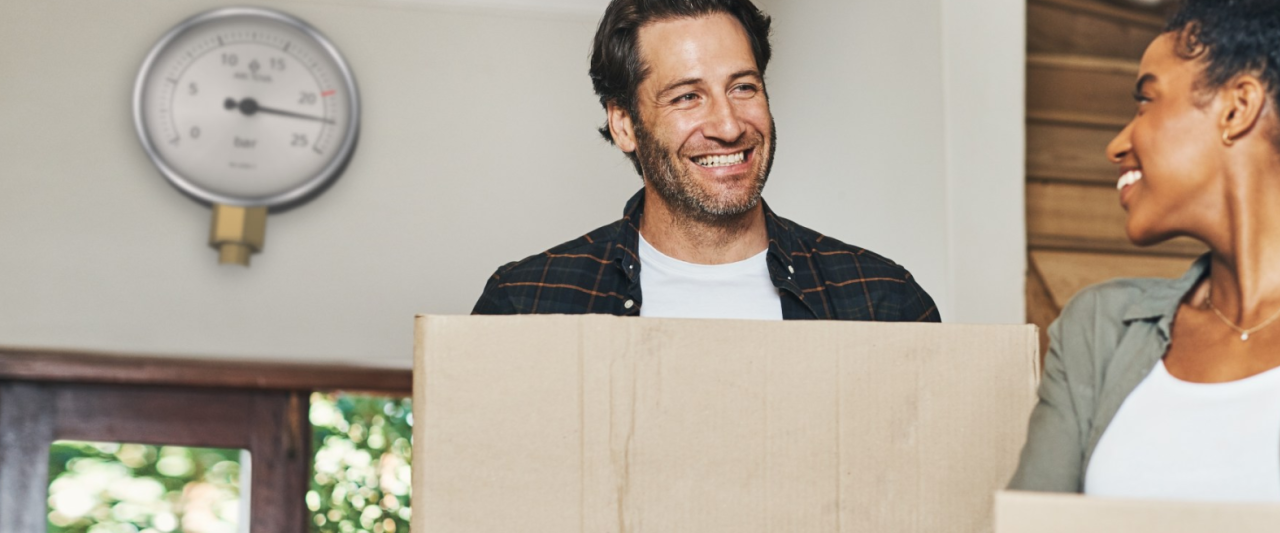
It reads bar 22.5
